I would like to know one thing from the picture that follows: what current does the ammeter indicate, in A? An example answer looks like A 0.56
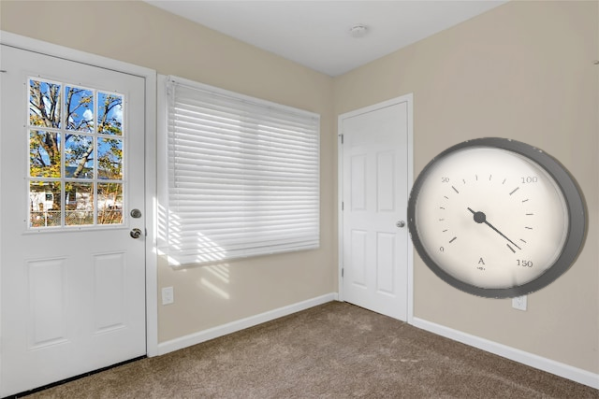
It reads A 145
